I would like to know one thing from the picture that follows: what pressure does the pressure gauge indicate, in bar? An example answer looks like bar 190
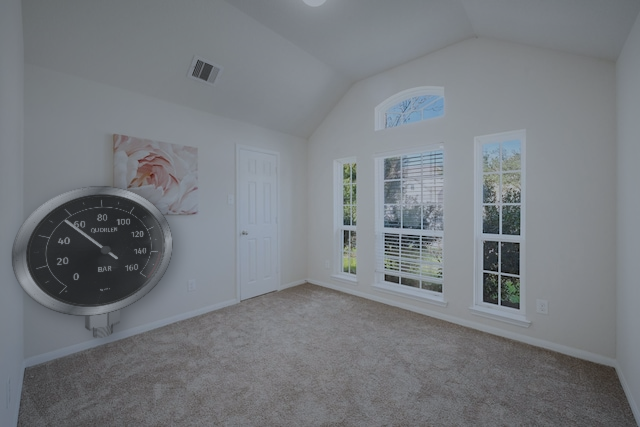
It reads bar 55
